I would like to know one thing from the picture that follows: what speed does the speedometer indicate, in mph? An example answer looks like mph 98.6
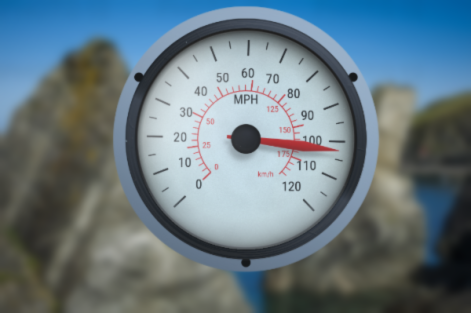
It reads mph 102.5
